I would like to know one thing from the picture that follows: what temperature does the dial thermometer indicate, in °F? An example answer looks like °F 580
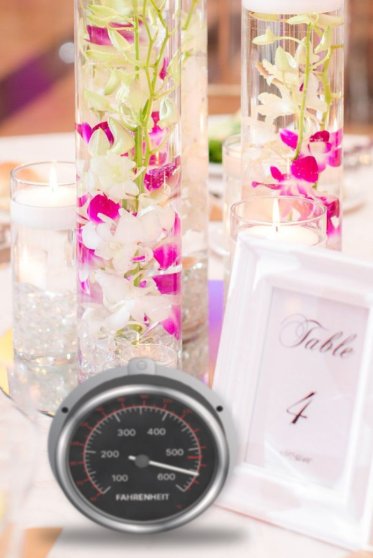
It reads °F 550
